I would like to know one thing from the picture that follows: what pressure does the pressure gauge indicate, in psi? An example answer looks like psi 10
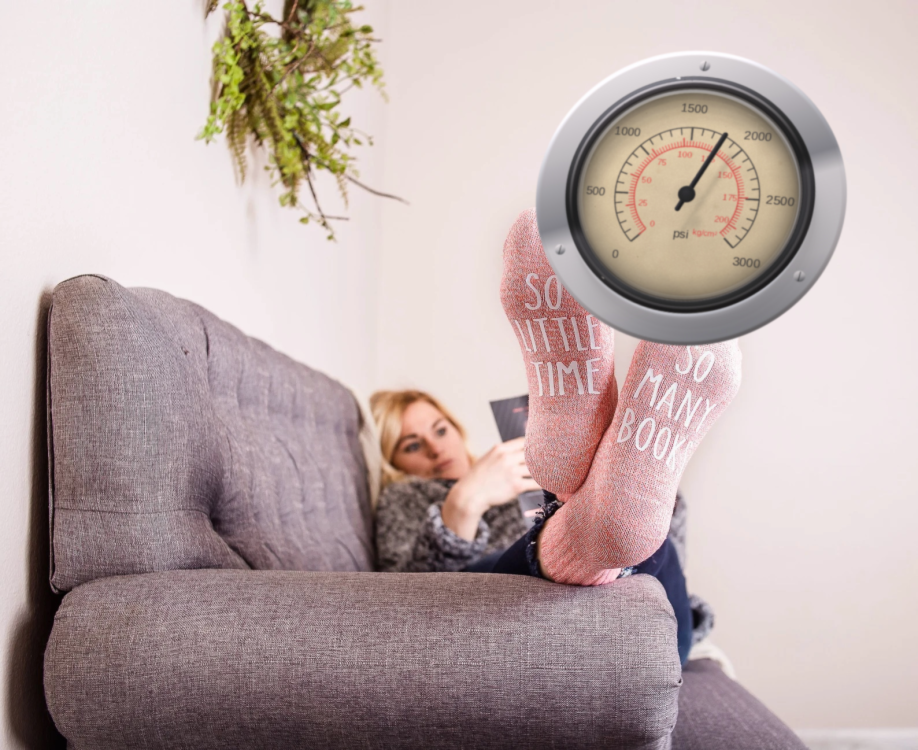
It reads psi 1800
